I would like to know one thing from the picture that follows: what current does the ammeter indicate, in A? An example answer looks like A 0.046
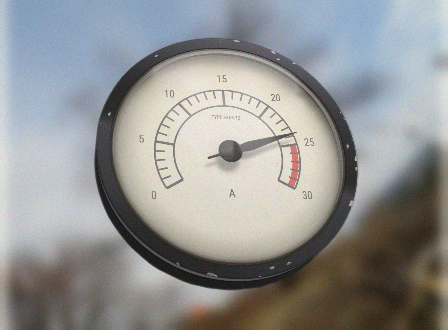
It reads A 24
